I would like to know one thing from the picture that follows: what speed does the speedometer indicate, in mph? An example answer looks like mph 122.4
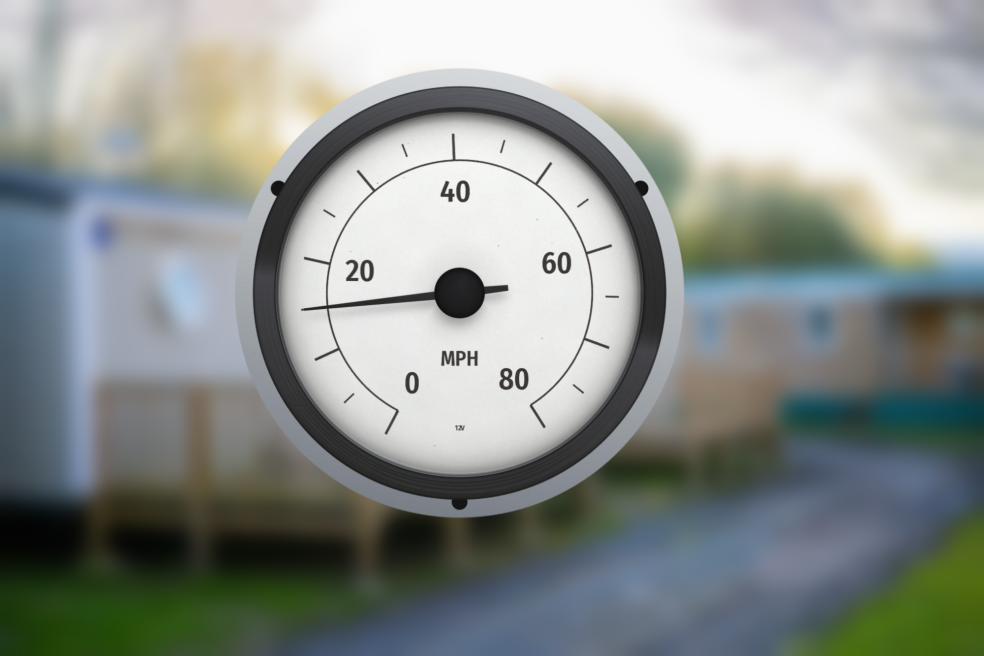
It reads mph 15
